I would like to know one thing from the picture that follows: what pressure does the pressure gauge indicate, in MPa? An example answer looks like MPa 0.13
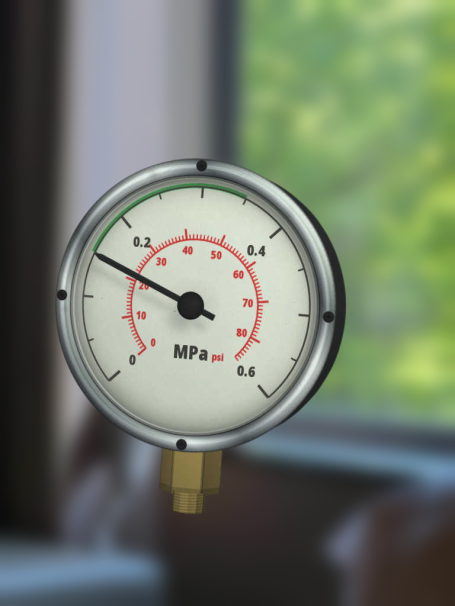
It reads MPa 0.15
